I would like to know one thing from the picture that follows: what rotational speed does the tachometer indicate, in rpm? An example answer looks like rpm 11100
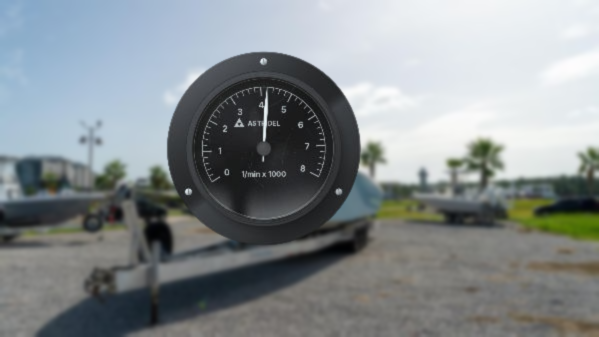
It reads rpm 4200
